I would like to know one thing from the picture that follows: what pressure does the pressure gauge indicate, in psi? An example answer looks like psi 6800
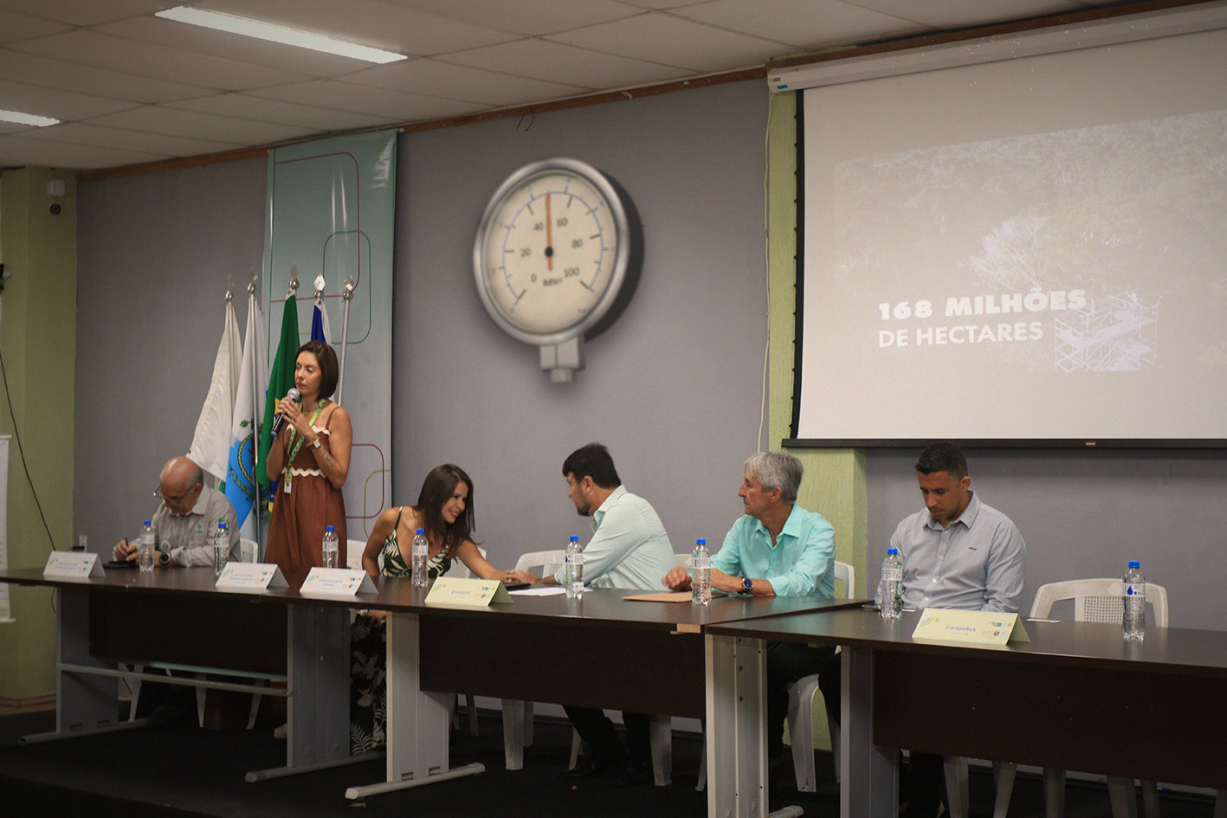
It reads psi 50
